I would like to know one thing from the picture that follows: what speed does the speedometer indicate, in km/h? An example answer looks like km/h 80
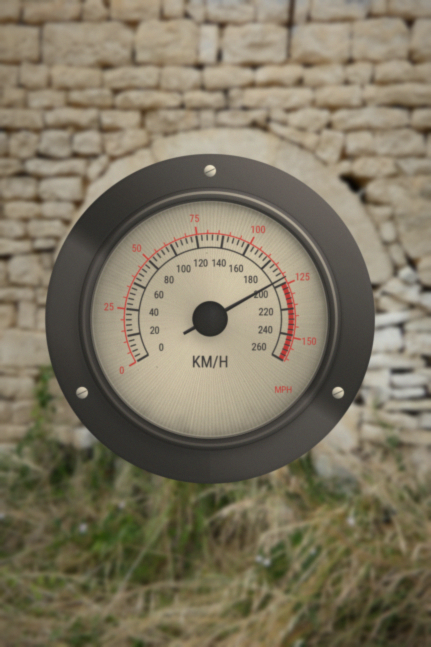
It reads km/h 196
